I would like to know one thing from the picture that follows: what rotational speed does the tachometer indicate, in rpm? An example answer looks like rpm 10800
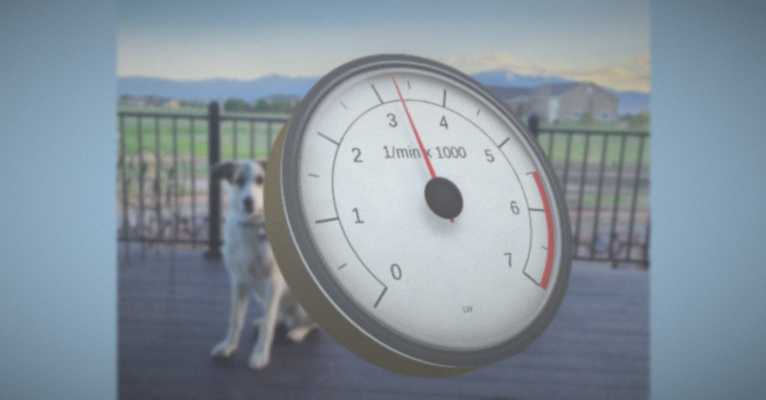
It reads rpm 3250
